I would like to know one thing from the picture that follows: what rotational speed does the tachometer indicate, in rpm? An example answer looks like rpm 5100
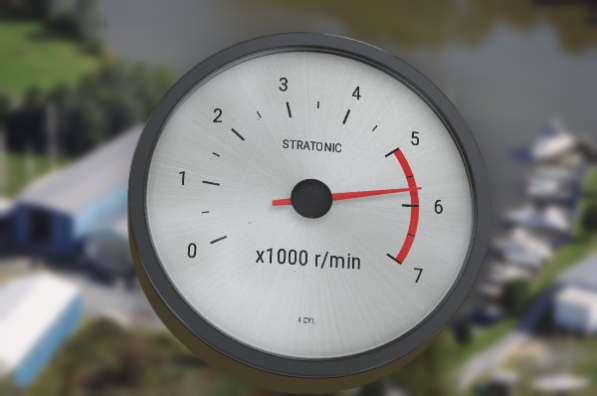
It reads rpm 5750
